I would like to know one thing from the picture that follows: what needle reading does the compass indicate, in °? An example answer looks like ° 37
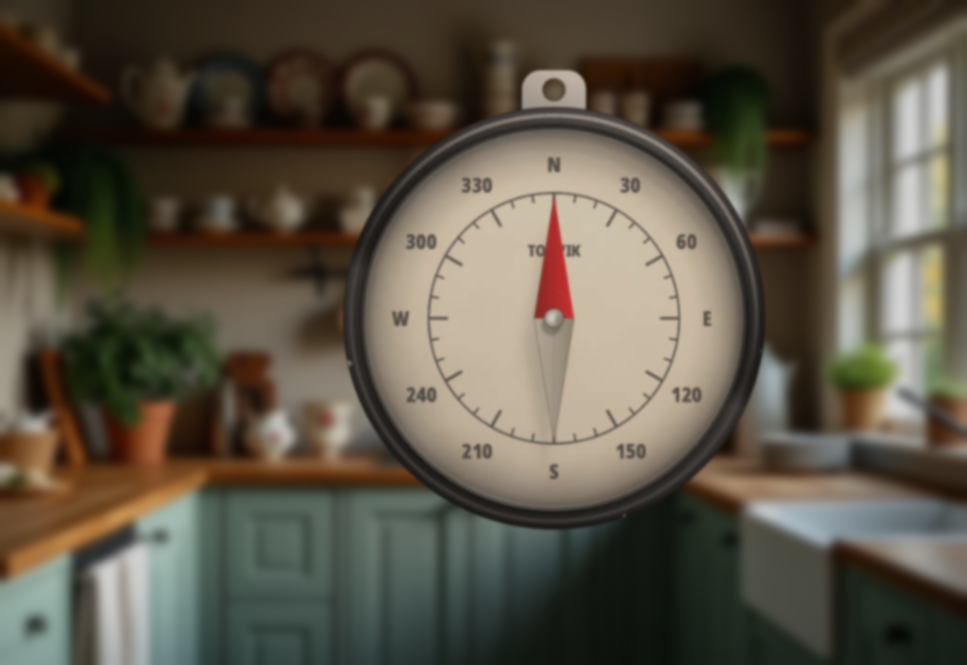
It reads ° 0
